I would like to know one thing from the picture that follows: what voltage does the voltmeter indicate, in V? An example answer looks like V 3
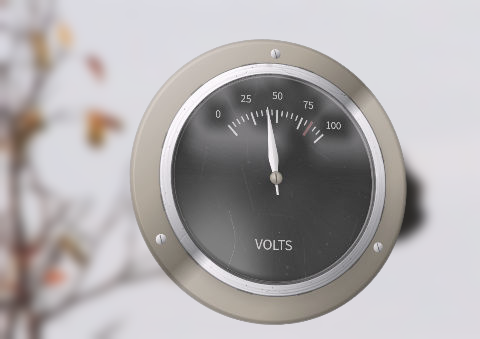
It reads V 40
